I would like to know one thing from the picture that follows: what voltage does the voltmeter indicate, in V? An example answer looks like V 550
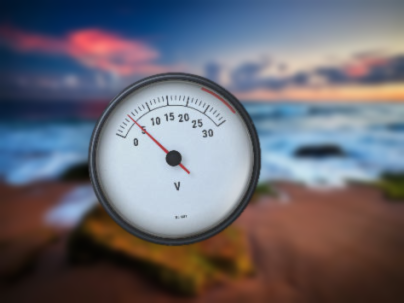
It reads V 5
